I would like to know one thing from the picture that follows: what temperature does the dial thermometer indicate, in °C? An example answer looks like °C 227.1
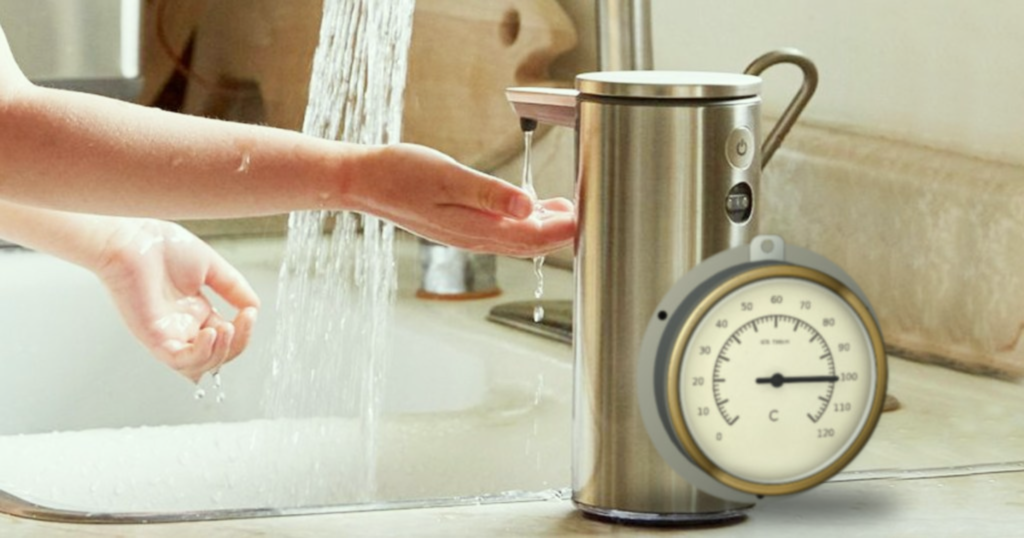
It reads °C 100
